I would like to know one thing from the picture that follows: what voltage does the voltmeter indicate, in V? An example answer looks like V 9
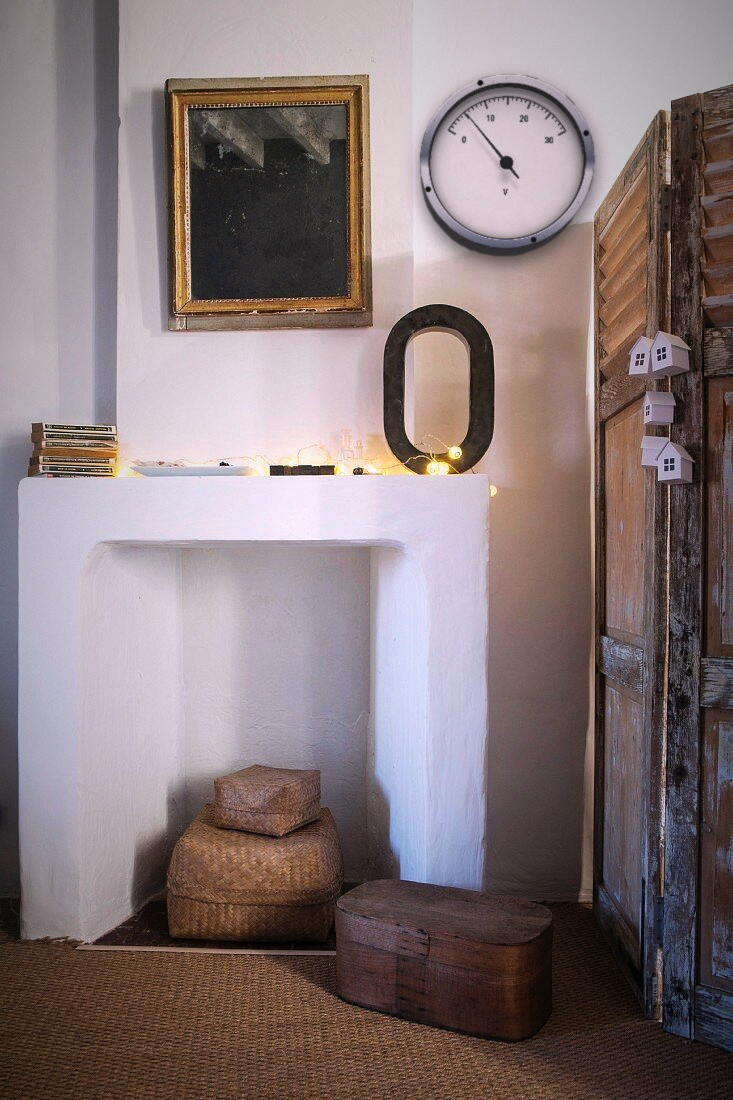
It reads V 5
